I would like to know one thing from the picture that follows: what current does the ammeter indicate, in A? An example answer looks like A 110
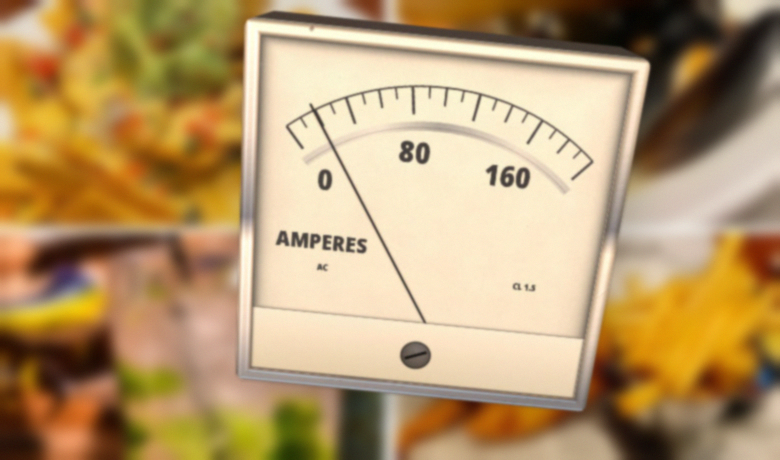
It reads A 20
